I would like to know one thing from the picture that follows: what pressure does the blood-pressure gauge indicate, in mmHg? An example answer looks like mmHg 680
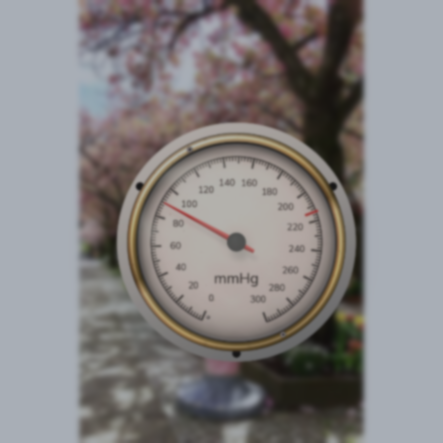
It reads mmHg 90
